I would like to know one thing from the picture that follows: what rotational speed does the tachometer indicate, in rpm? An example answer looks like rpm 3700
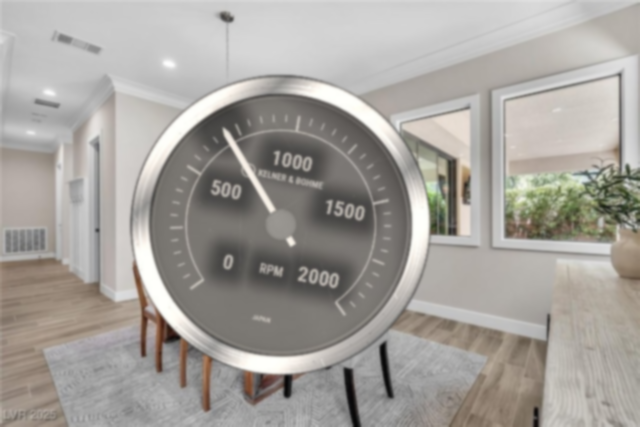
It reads rpm 700
